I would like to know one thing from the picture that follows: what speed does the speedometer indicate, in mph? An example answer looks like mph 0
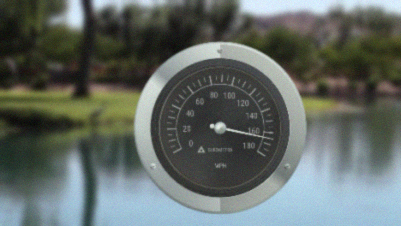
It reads mph 165
